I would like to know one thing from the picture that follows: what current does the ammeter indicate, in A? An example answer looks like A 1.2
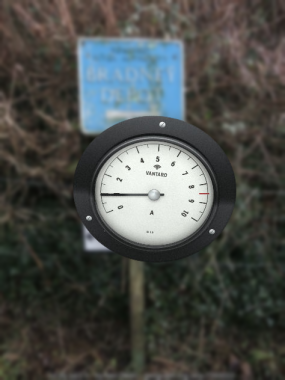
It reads A 1
